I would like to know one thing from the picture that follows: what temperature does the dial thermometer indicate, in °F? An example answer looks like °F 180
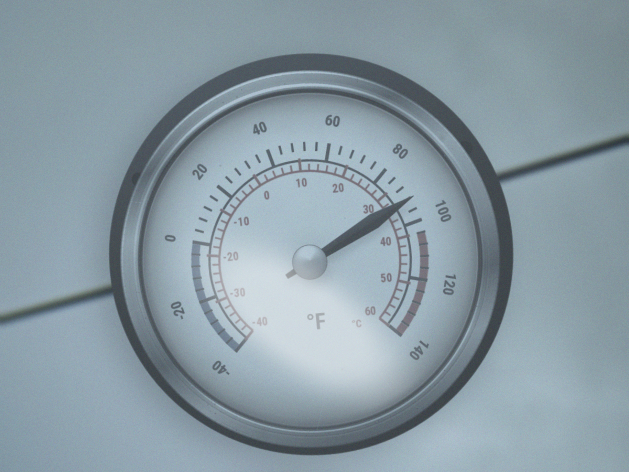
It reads °F 92
